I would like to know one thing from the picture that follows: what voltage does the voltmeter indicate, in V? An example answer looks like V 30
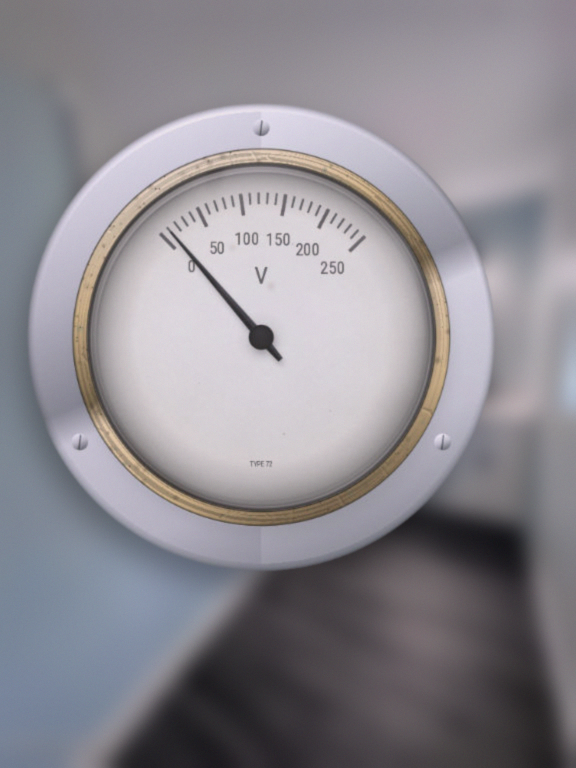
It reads V 10
